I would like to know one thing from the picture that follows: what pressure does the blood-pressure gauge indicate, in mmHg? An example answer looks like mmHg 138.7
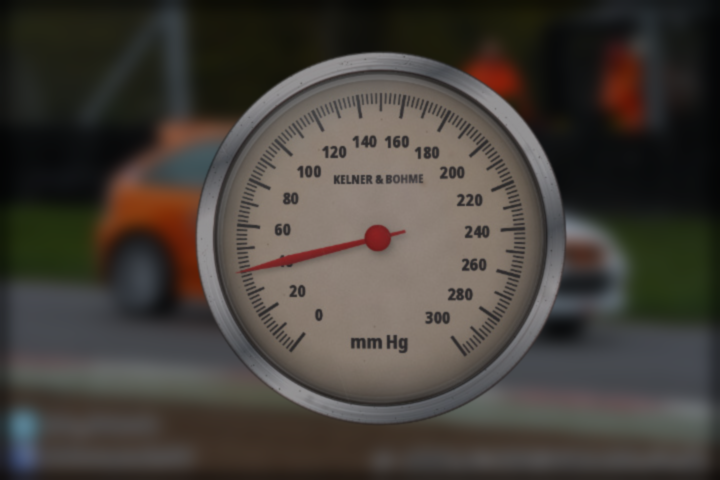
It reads mmHg 40
